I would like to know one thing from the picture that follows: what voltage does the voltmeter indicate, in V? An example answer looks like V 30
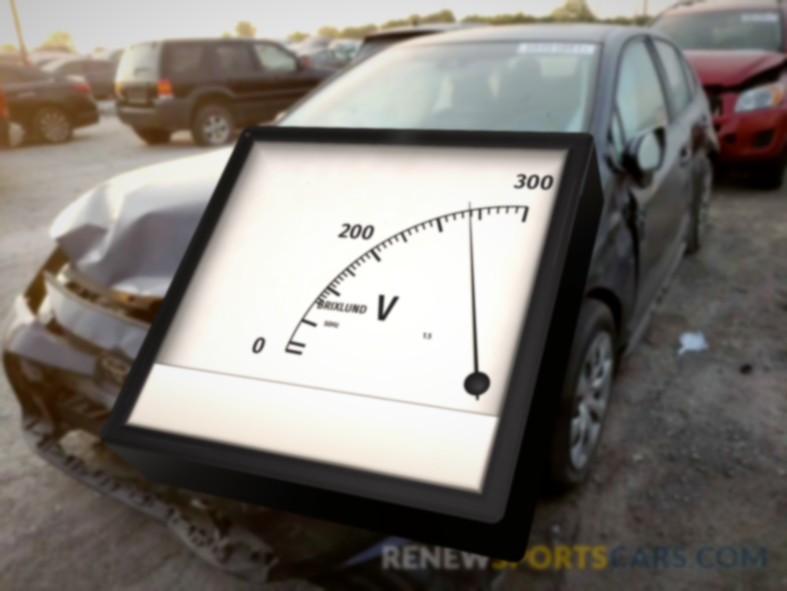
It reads V 270
